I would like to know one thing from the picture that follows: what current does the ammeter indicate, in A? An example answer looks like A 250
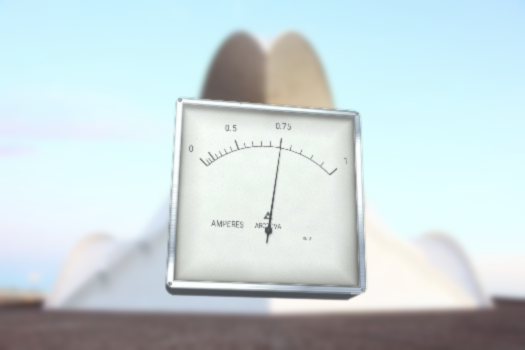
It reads A 0.75
